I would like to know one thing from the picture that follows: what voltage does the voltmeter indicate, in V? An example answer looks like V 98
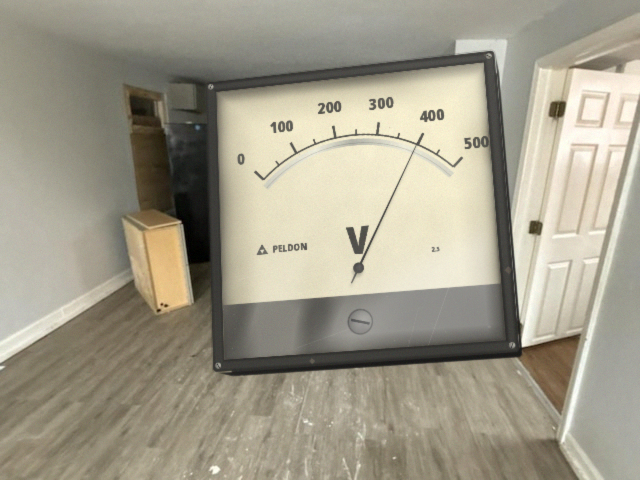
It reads V 400
